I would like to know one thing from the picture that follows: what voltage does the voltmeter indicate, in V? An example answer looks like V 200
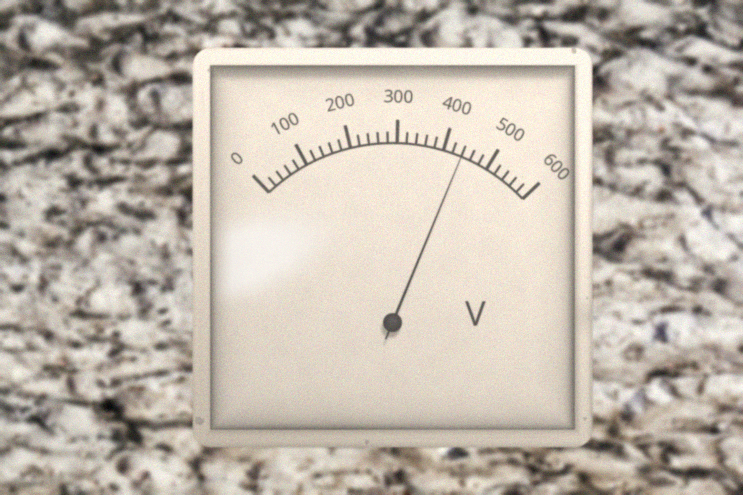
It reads V 440
